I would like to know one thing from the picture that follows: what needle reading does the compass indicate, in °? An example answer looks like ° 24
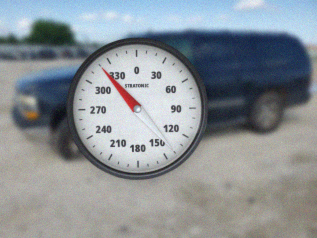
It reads ° 320
